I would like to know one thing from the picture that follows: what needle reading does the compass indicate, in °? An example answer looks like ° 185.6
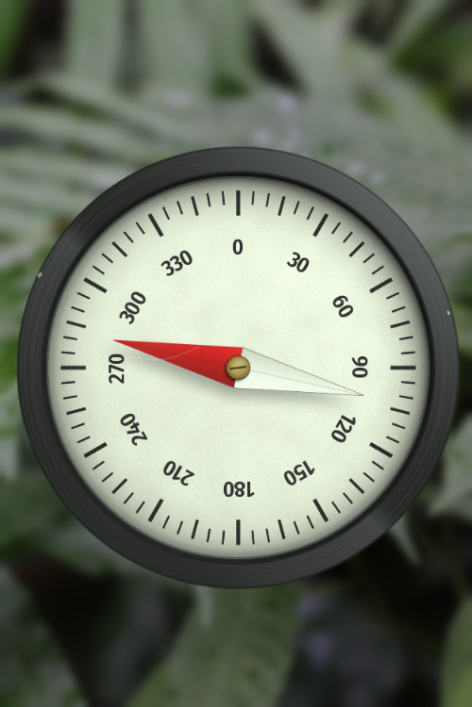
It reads ° 282.5
